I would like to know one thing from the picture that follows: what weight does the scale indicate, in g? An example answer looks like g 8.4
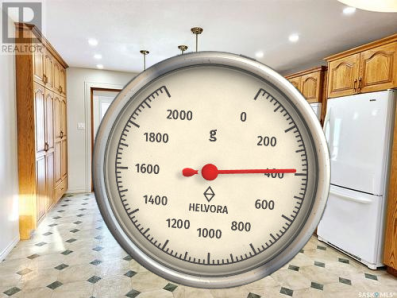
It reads g 380
